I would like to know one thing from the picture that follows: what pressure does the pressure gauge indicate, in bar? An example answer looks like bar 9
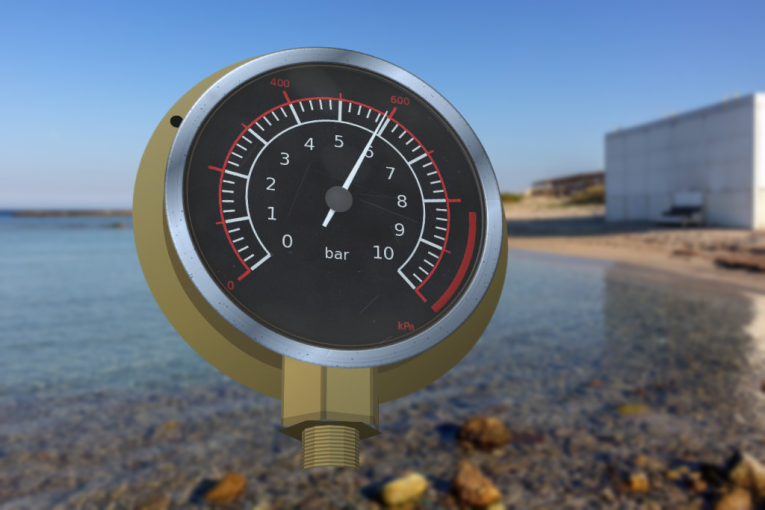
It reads bar 5.9
